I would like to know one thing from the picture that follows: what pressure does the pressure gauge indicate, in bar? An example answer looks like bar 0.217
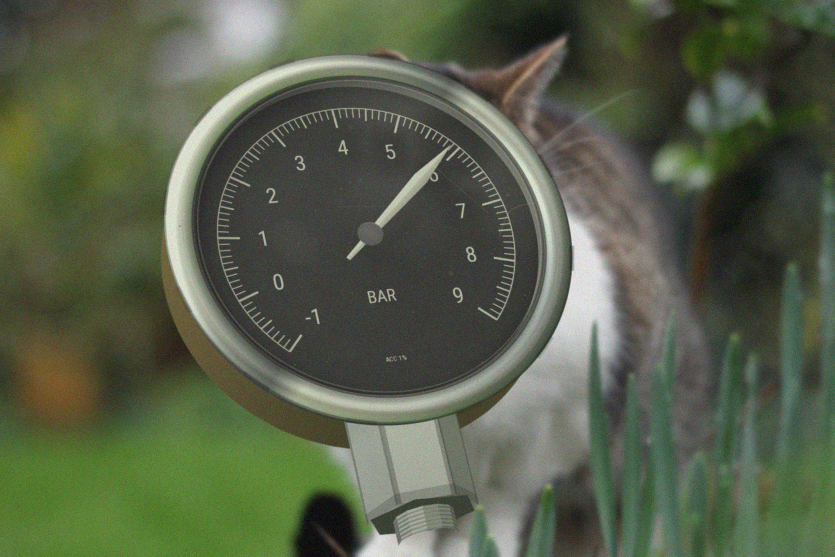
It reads bar 5.9
